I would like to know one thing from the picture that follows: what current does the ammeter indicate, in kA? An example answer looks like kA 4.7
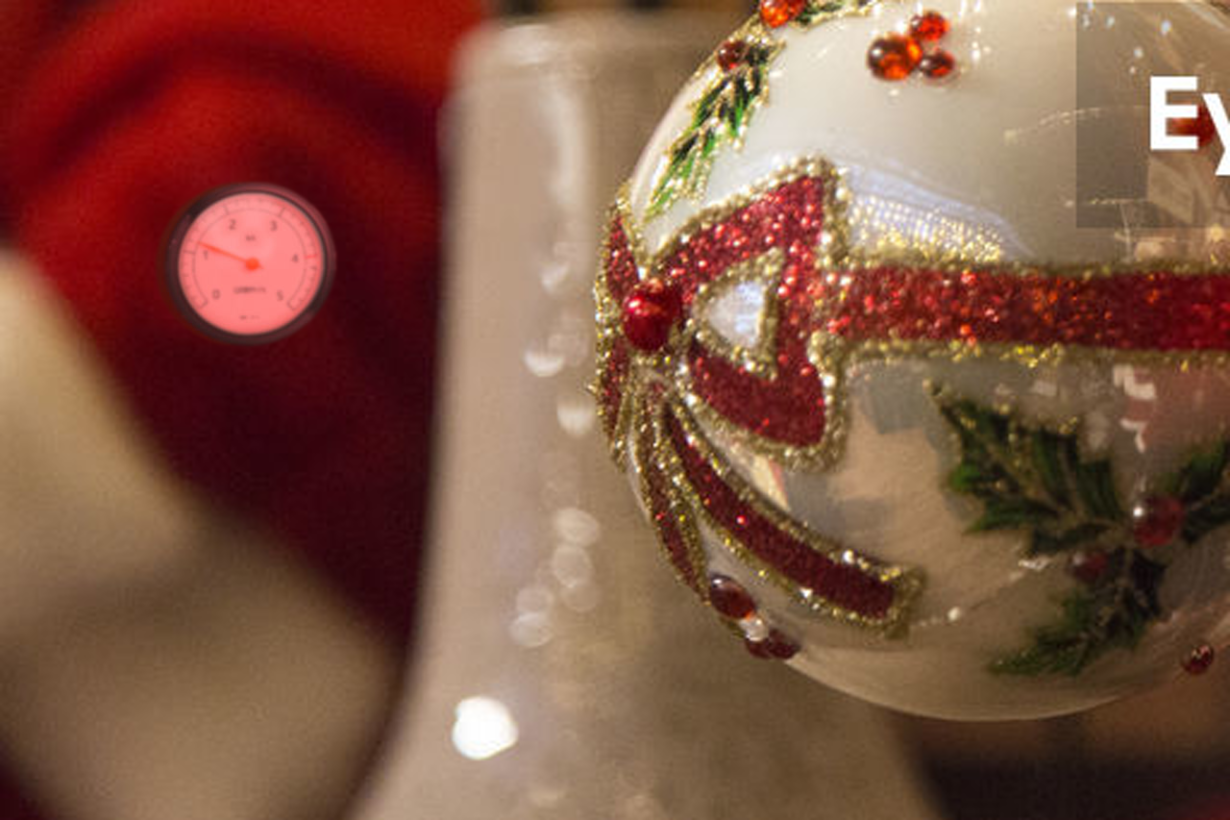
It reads kA 1.2
